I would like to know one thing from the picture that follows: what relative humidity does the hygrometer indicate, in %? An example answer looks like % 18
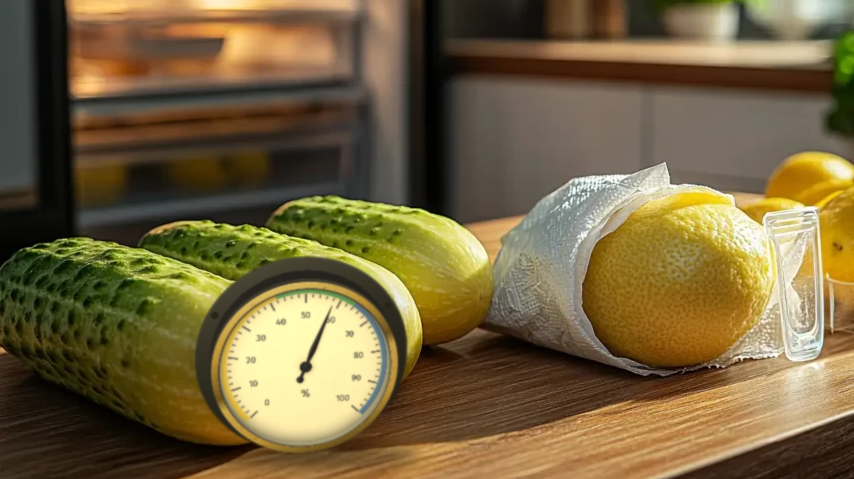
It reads % 58
